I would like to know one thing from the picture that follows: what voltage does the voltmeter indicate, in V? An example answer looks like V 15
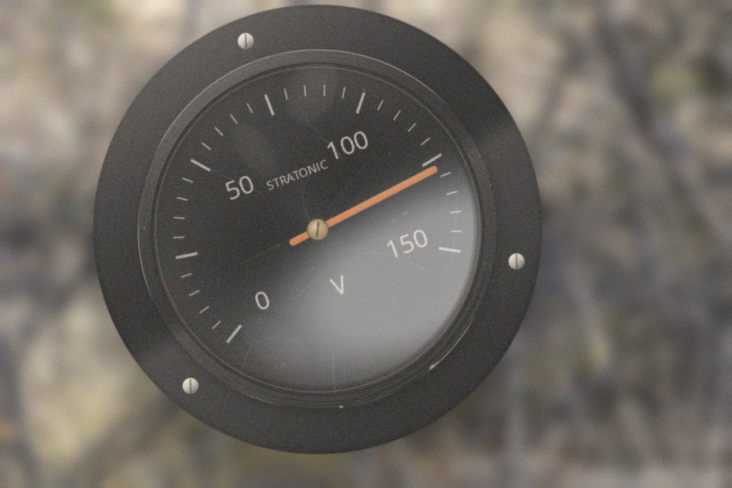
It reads V 127.5
